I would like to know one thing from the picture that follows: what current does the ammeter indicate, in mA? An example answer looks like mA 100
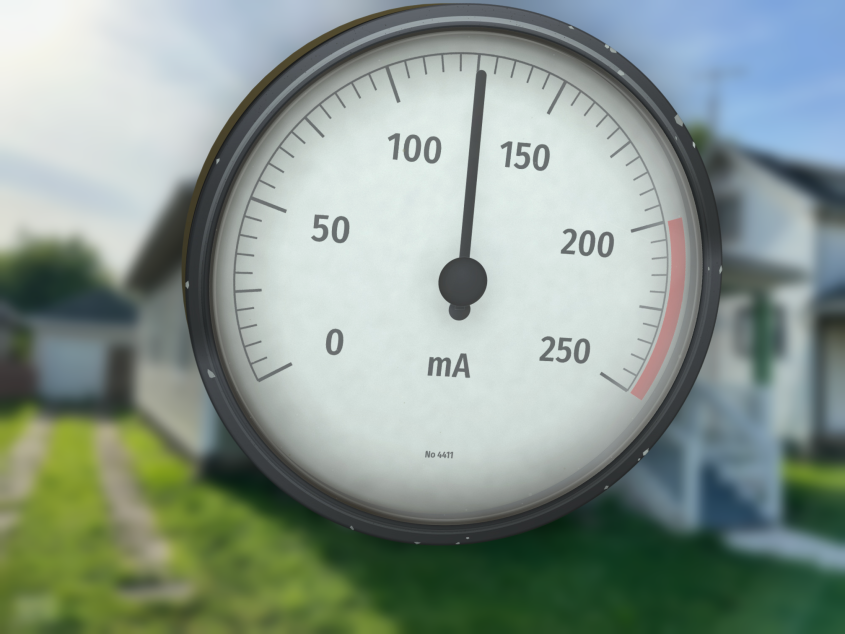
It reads mA 125
